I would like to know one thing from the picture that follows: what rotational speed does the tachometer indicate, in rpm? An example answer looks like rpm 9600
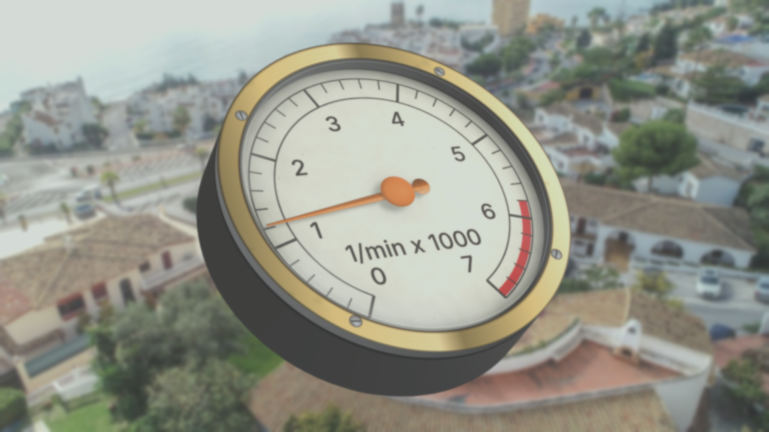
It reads rpm 1200
